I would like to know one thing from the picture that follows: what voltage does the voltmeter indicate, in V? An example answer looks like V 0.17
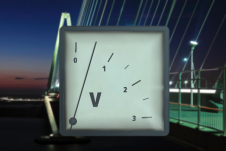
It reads V 0.5
